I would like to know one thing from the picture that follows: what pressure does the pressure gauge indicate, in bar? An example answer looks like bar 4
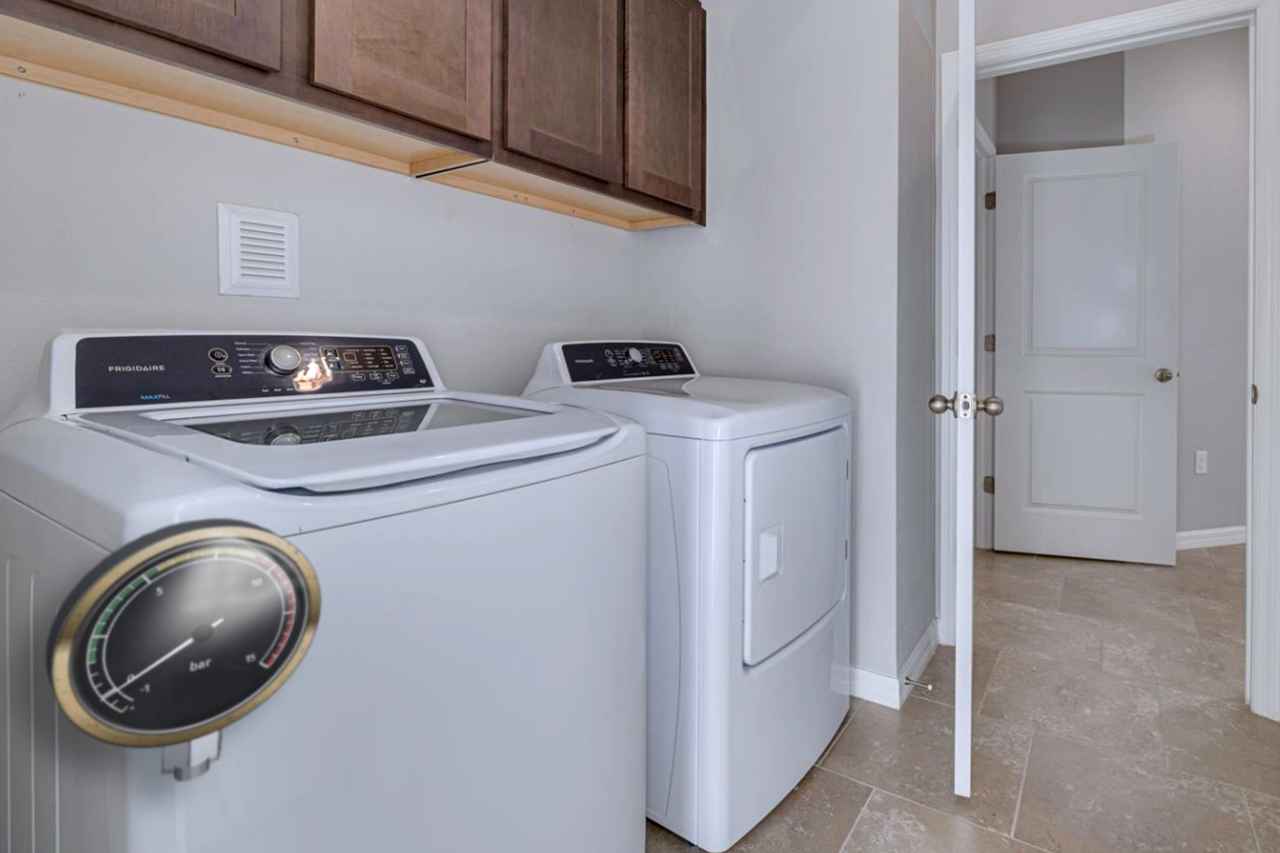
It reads bar 0
